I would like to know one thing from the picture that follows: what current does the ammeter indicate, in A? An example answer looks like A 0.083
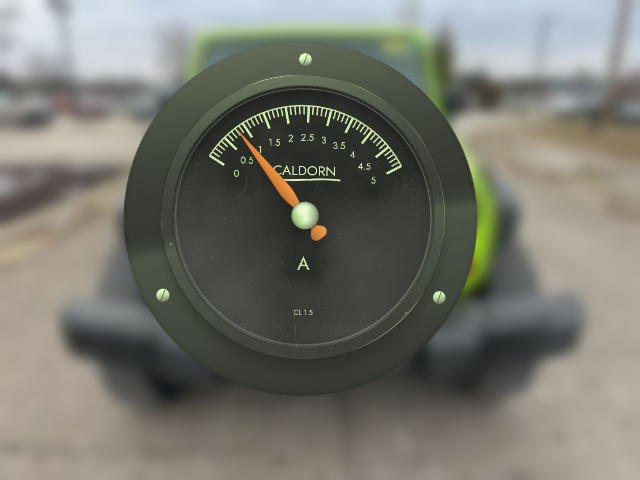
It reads A 0.8
